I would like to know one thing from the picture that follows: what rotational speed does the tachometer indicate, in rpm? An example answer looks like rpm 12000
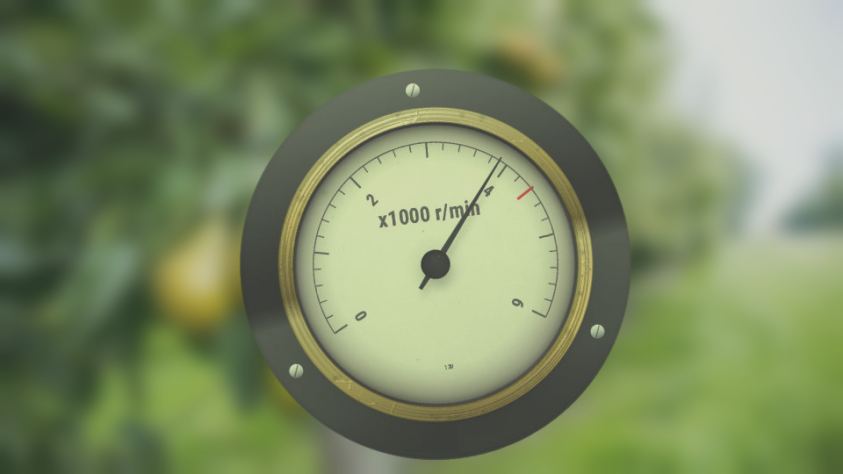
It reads rpm 3900
